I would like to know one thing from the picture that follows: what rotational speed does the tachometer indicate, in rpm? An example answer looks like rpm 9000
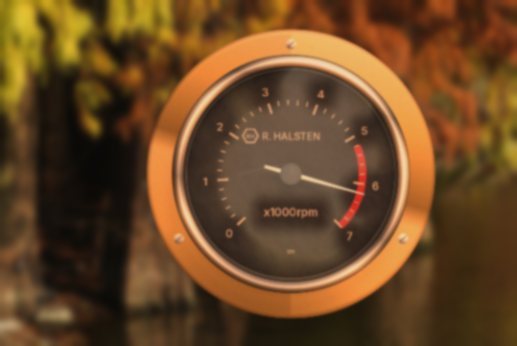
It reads rpm 6200
